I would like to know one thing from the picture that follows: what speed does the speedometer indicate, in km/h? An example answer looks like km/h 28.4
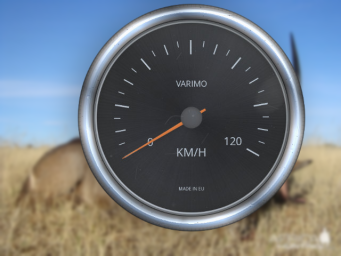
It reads km/h 0
